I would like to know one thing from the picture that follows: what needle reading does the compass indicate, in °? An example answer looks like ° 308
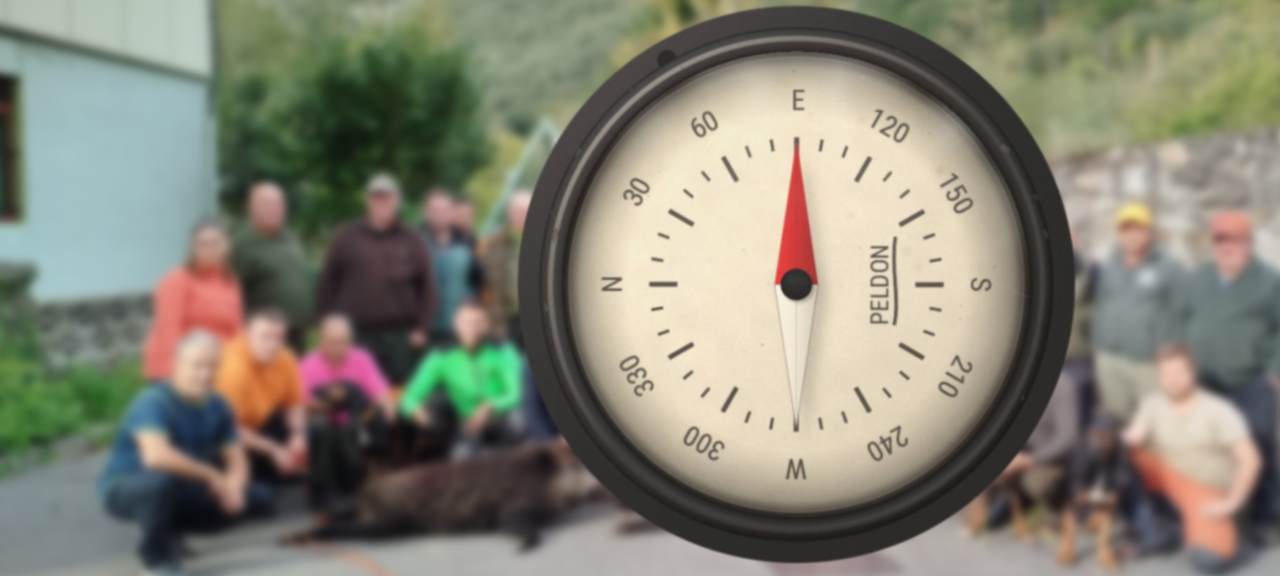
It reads ° 90
